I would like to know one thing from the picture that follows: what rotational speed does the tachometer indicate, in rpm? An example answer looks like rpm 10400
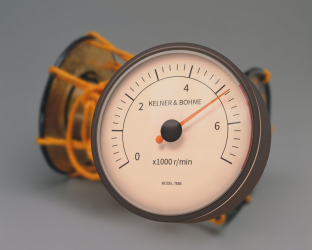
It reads rpm 5200
